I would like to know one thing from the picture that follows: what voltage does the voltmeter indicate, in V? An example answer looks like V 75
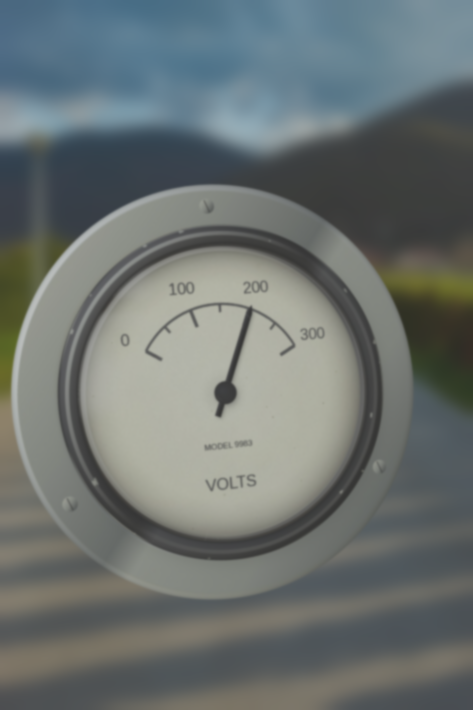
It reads V 200
